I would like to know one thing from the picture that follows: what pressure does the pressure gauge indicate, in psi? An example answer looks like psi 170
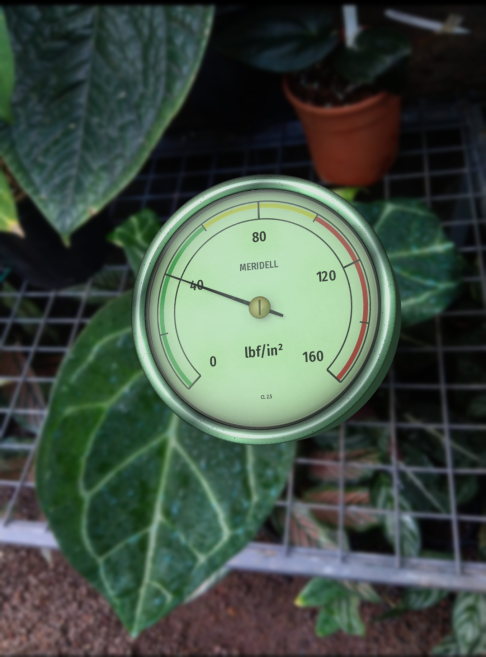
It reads psi 40
